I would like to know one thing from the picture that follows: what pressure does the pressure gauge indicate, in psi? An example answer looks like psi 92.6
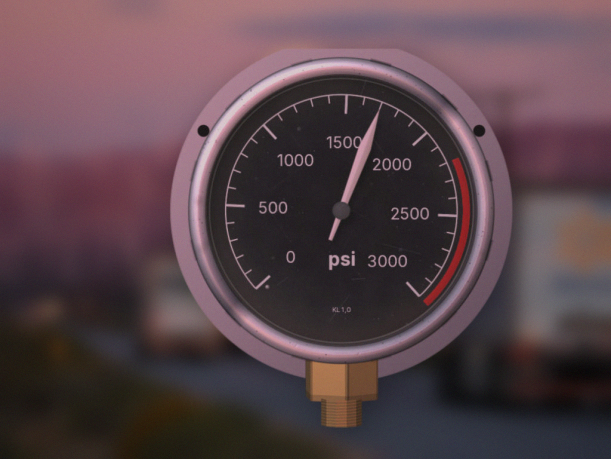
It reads psi 1700
